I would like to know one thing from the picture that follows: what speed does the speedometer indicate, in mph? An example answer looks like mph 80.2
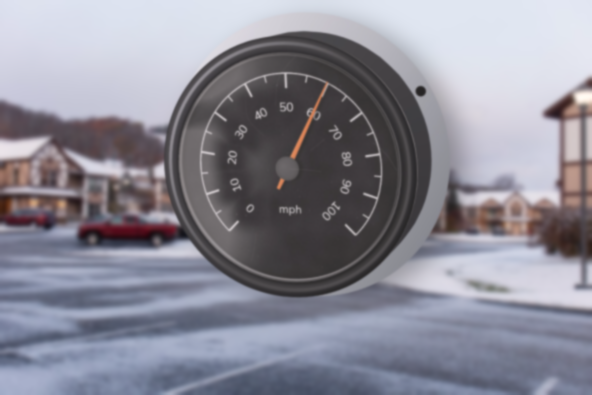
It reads mph 60
